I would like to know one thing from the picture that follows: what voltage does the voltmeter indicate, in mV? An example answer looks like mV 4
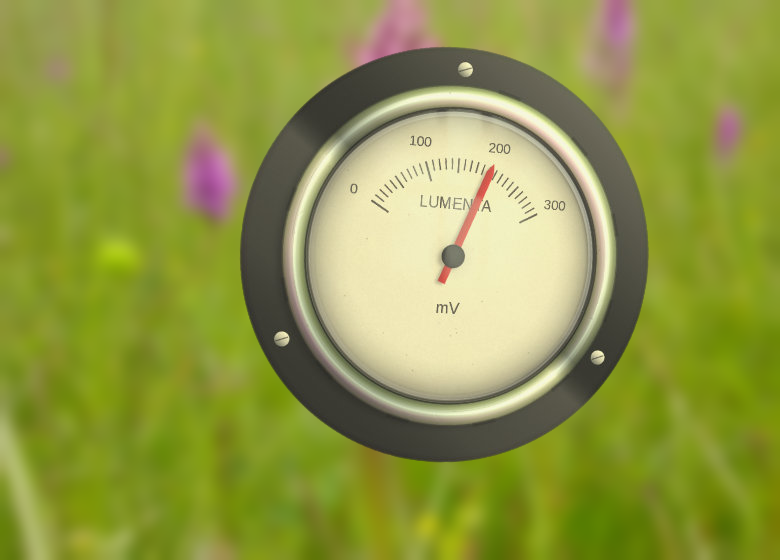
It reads mV 200
